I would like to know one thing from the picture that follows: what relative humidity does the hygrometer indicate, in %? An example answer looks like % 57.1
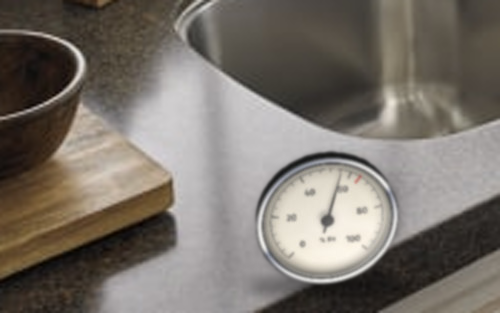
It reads % 56
